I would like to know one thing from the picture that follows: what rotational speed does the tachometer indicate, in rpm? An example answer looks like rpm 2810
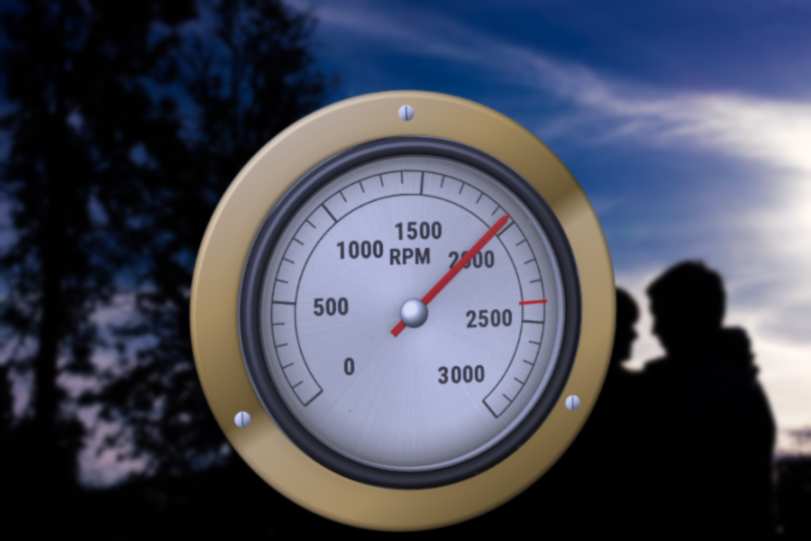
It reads rpm 1950
